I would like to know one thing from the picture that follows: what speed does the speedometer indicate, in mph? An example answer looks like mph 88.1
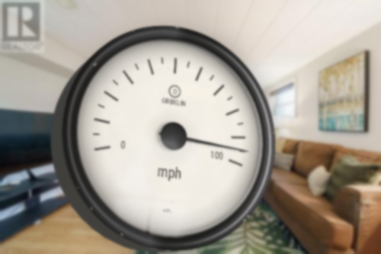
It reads mph 95
